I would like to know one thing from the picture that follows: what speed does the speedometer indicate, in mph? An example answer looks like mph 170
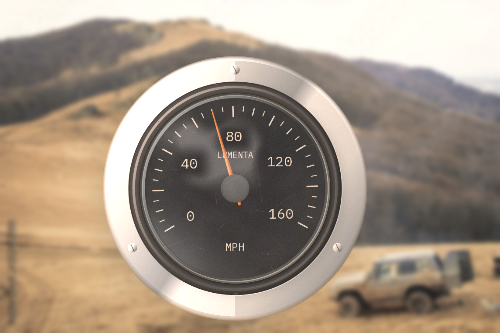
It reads mph 70
